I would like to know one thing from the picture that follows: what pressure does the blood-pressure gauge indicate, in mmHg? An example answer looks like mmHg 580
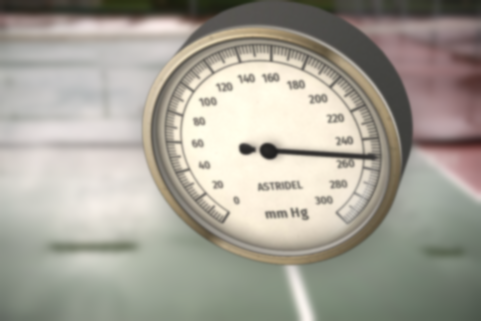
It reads mmHg 250
